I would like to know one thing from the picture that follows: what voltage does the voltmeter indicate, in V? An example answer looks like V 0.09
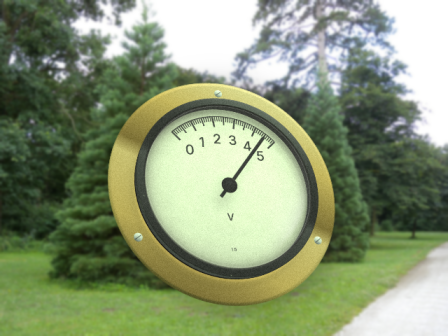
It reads V 4.5
